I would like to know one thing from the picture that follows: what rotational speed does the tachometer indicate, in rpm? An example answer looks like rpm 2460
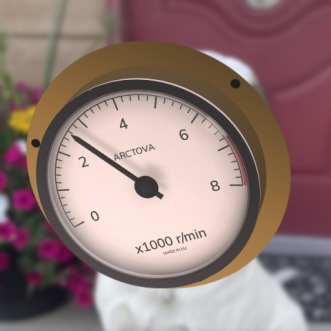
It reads rpm 2600
